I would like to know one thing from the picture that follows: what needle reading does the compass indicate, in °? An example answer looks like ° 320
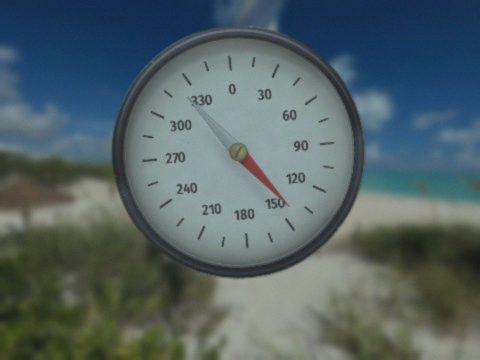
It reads ° 142.5
